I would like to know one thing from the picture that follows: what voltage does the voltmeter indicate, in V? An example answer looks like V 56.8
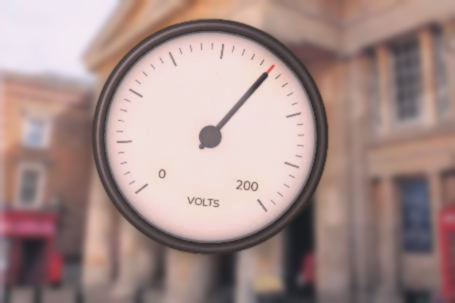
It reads V 125
